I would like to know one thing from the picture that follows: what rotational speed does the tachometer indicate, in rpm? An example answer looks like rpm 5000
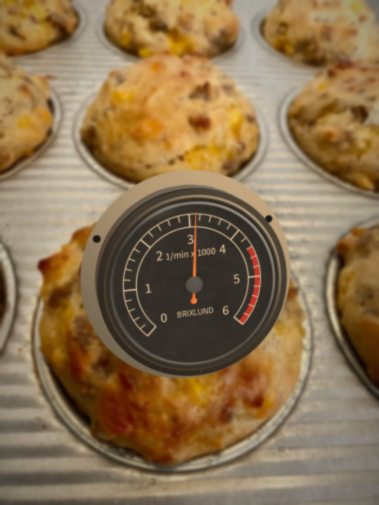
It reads rpm 3100
